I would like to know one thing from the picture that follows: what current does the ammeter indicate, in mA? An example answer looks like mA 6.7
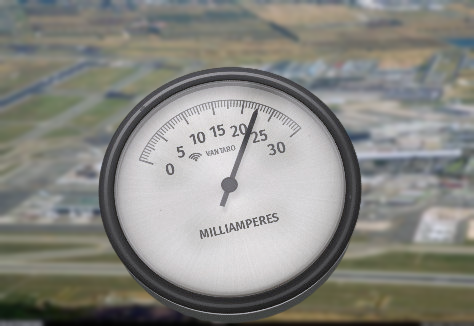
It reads mA 22.5
